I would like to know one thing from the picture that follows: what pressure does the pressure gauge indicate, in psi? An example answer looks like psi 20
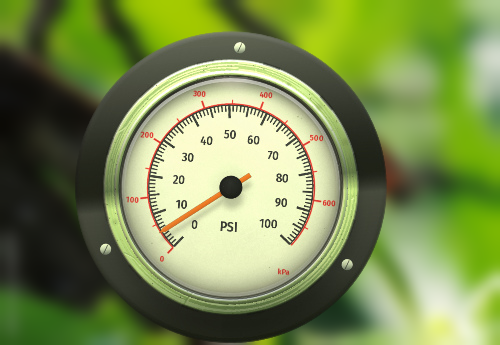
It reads psi 5
